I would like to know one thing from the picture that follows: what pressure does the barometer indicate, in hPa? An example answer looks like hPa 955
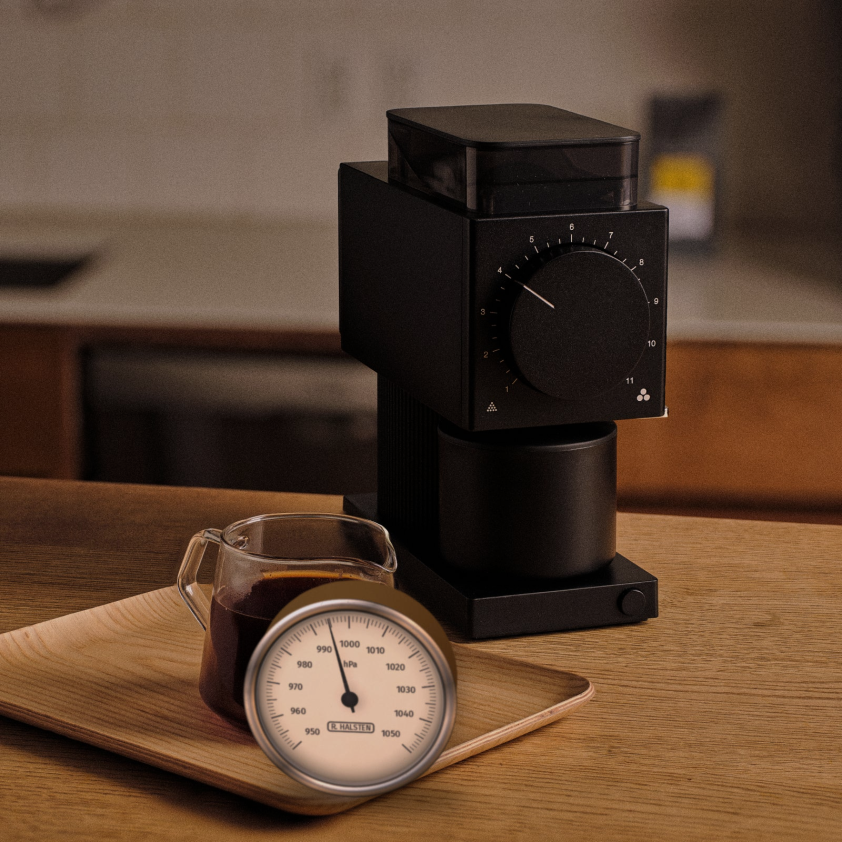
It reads hPa 995
